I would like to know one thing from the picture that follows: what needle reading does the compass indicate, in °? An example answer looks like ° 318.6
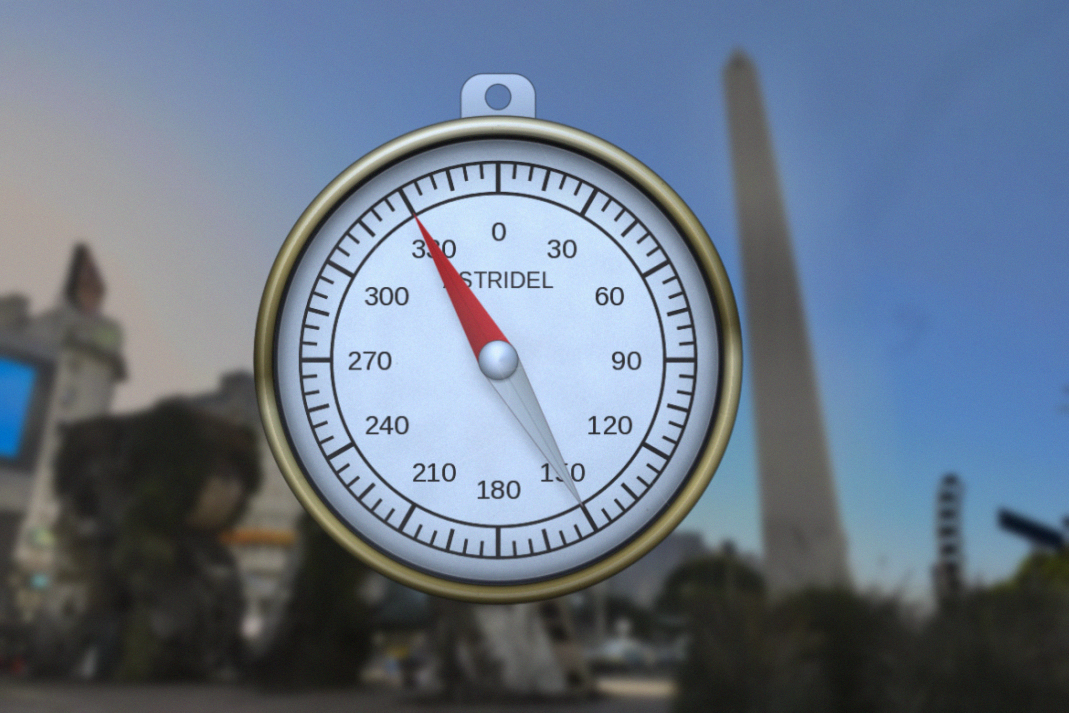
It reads ° 330
